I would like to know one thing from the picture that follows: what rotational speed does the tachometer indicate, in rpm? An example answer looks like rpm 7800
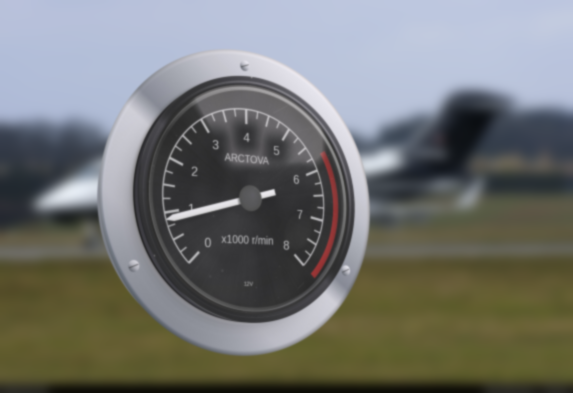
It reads rpm 875
